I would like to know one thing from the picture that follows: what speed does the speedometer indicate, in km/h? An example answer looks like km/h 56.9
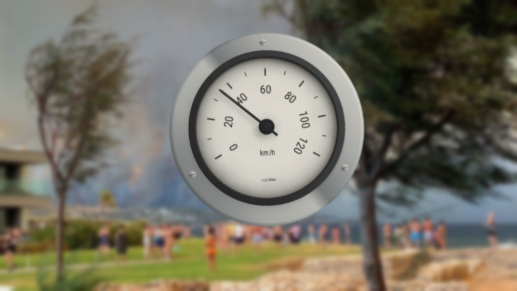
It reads km/h 35
